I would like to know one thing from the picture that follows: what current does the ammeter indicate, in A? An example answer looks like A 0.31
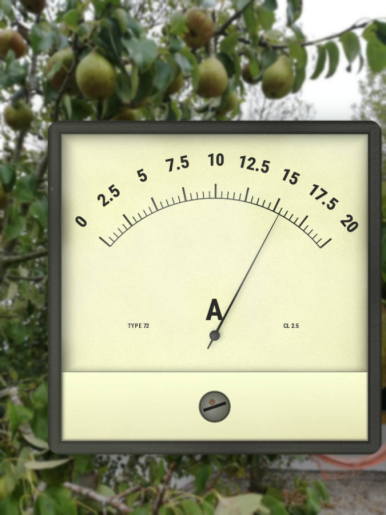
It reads A 15.5
